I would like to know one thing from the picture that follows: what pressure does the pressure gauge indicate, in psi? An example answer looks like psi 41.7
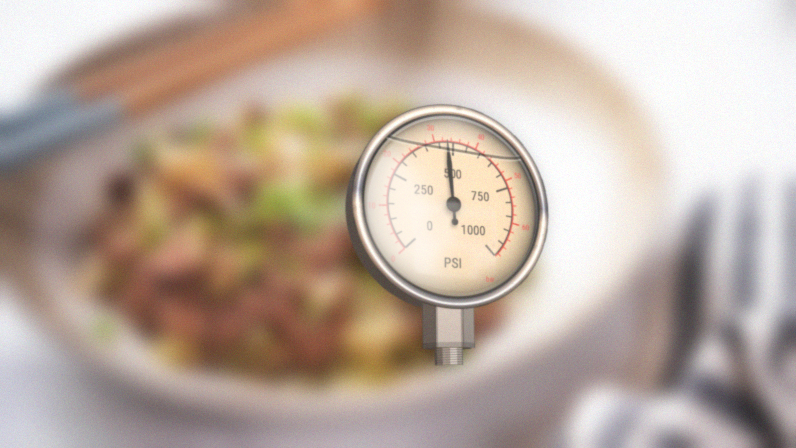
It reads psi 475
